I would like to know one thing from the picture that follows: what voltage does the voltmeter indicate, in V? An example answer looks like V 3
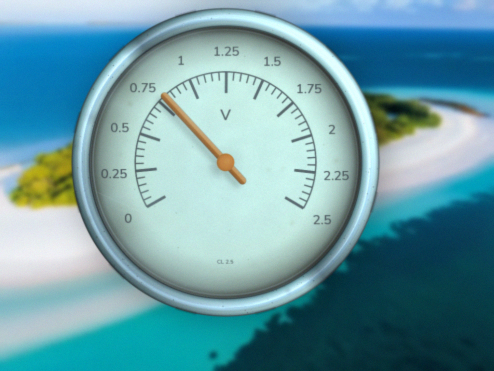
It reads V 0.8
